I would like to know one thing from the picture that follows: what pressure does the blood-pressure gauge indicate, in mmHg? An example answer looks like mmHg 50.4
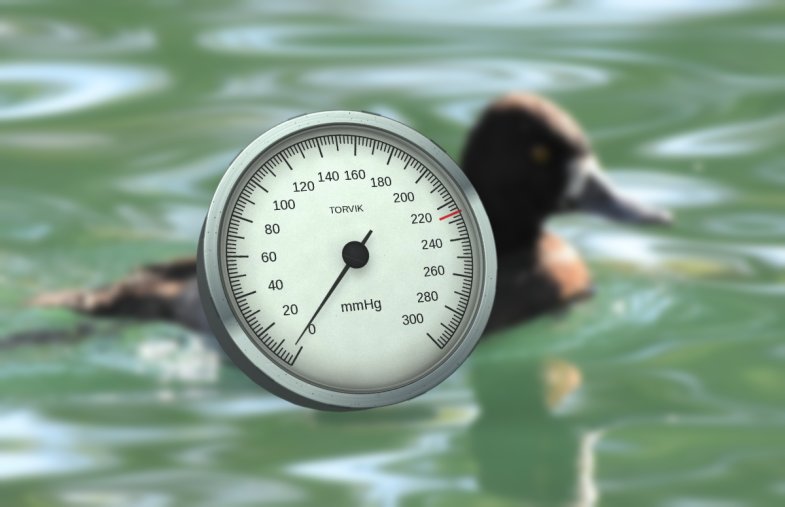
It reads mmHg 4
